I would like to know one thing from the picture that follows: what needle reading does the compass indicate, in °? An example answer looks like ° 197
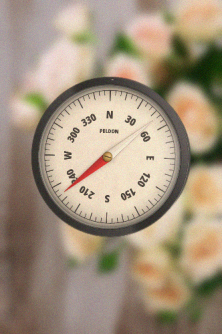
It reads ° 230
